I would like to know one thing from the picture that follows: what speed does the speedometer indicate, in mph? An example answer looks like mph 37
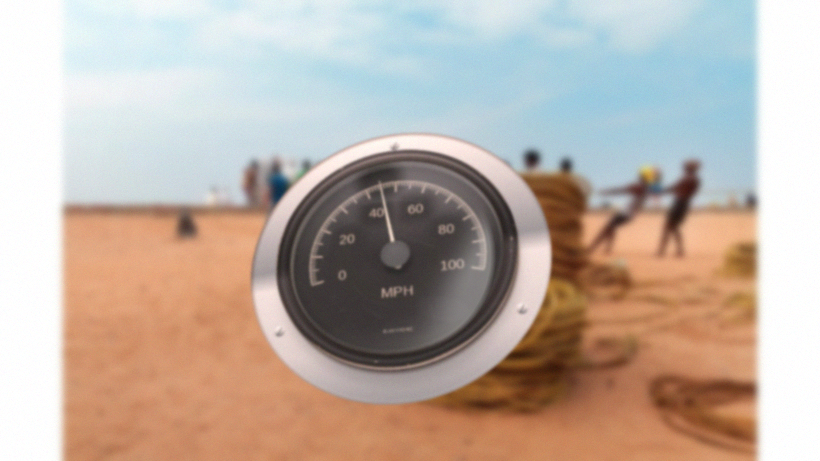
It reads mph 45
